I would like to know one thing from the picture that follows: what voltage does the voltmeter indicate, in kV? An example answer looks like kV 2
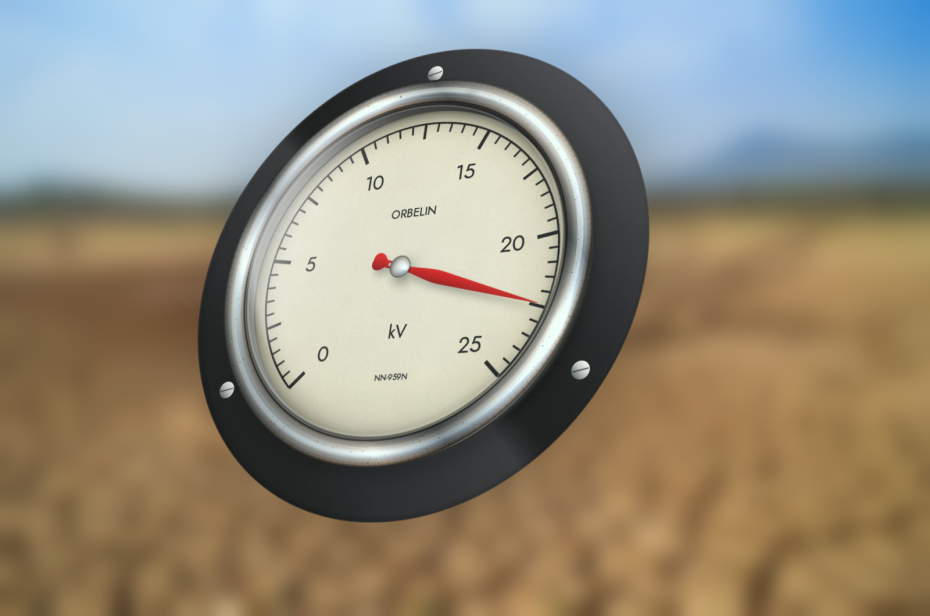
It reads kV 22.5
